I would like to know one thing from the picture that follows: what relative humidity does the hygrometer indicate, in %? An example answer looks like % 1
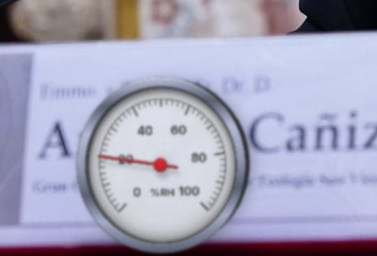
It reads % 20
